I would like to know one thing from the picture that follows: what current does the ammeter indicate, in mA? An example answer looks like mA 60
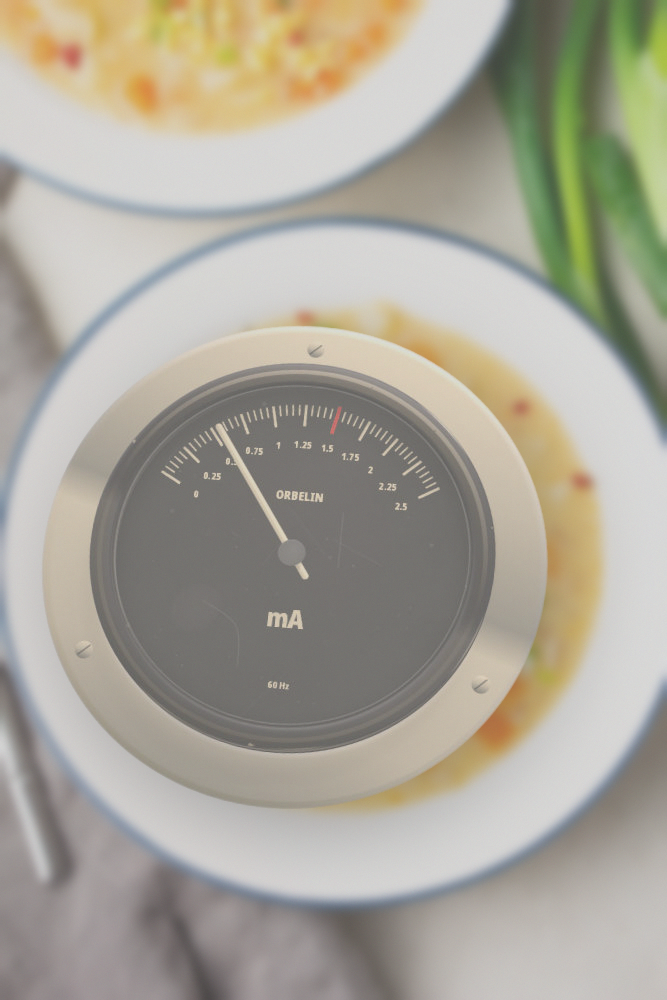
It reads mA 0.55
